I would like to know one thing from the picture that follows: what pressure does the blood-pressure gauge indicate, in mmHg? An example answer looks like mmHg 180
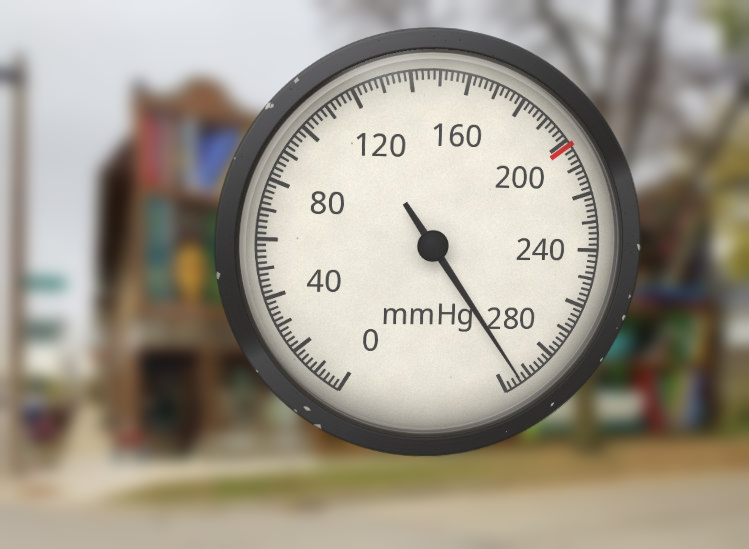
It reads mmHg 294
